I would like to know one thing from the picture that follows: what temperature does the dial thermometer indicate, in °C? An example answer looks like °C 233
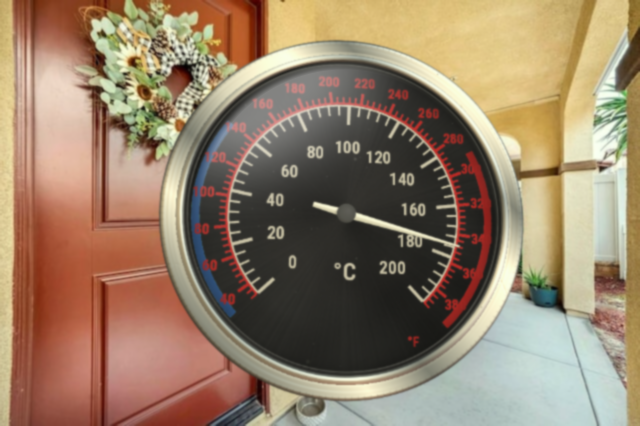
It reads °C 176
